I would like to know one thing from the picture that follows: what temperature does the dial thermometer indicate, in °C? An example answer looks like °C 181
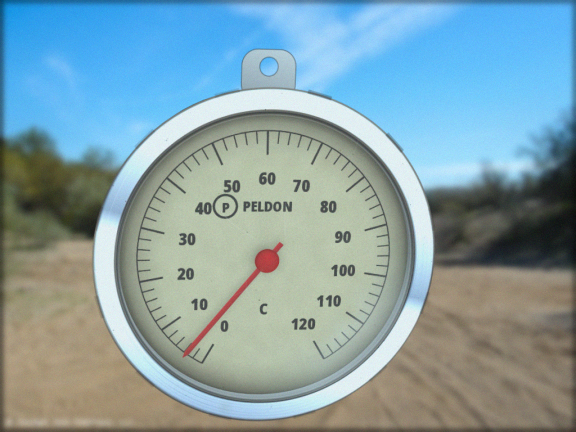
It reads °C 4
